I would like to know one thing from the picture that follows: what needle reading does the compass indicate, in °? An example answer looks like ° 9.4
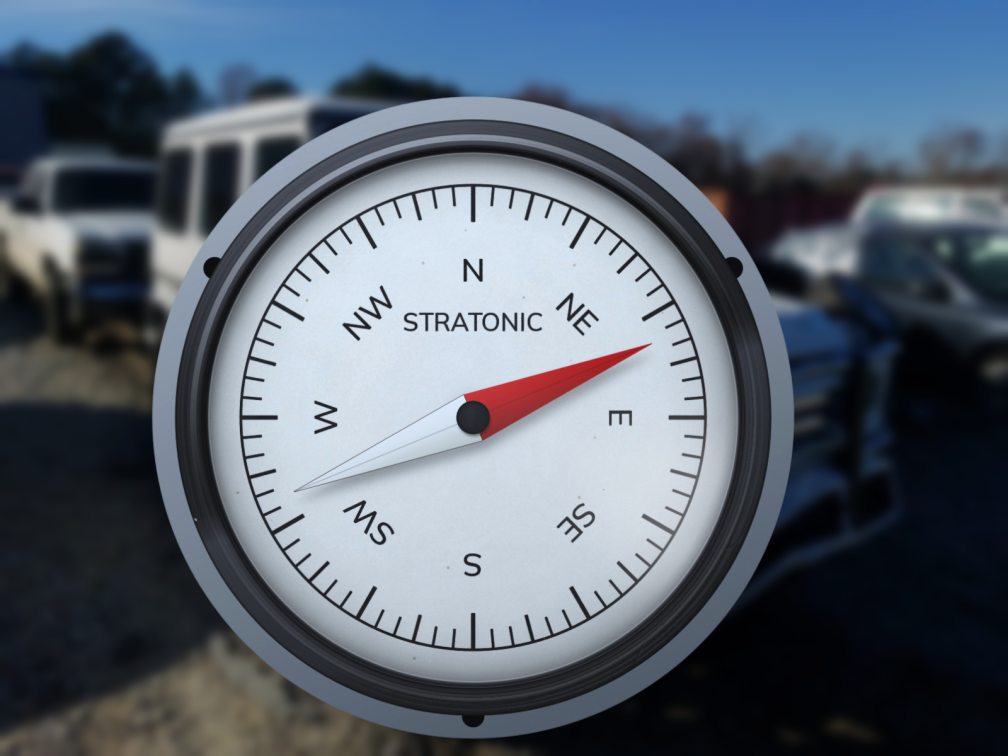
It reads ° 67.5
